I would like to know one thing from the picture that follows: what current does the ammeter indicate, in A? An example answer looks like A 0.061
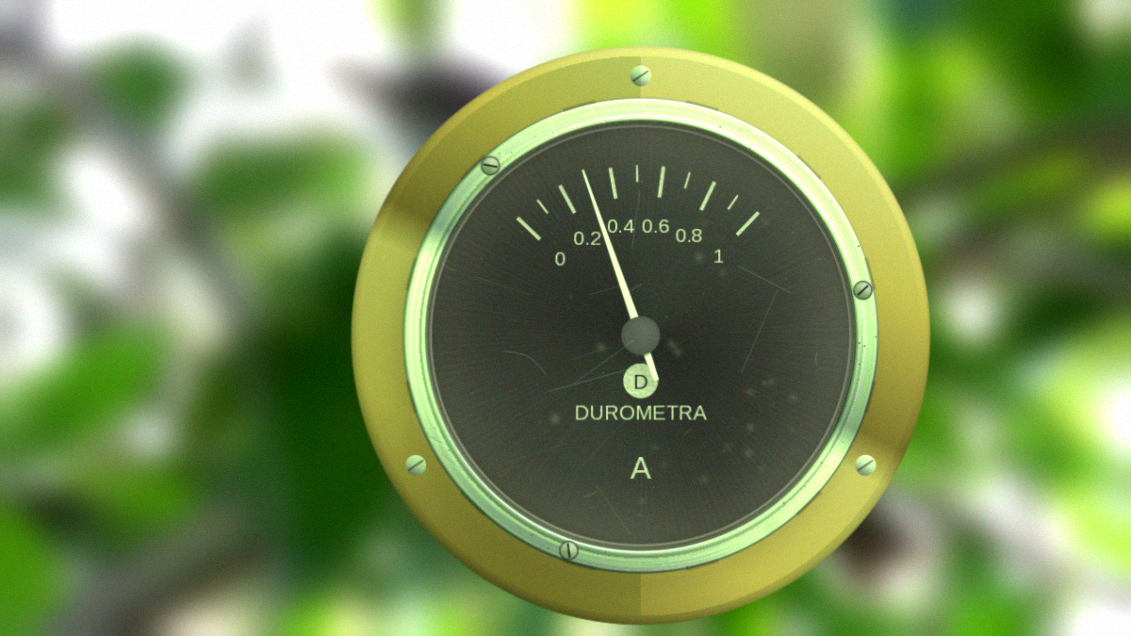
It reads A 0.3
